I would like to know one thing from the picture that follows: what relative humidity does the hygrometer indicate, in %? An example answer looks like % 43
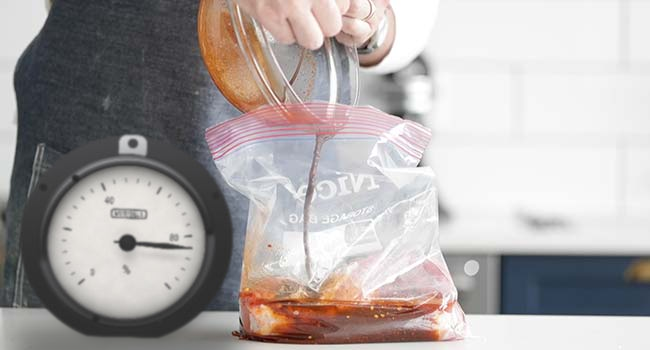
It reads % 84
